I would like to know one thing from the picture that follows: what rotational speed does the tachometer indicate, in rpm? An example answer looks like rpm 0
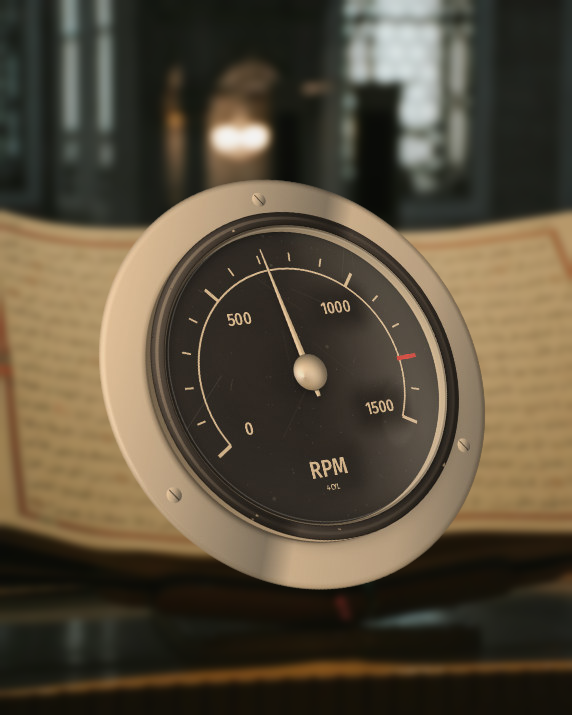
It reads rpm 700
